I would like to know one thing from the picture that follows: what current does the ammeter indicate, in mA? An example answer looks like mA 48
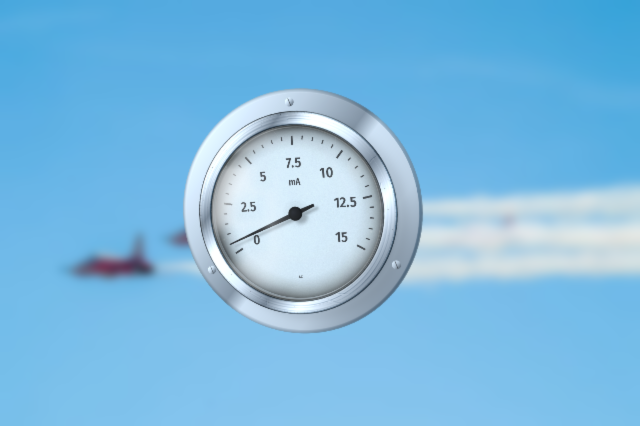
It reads mA 0.5
